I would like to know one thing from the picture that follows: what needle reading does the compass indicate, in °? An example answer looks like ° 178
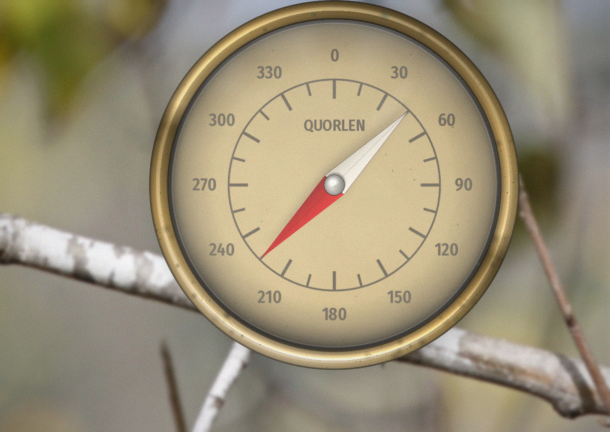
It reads ° 225
